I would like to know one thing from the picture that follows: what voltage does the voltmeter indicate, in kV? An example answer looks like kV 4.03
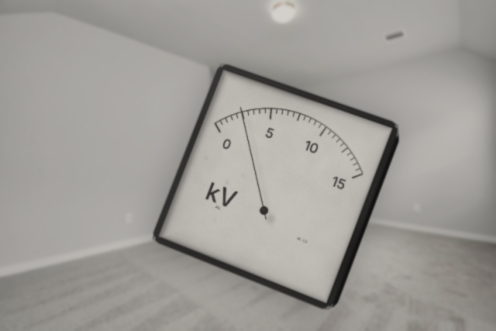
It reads kV 2.5
